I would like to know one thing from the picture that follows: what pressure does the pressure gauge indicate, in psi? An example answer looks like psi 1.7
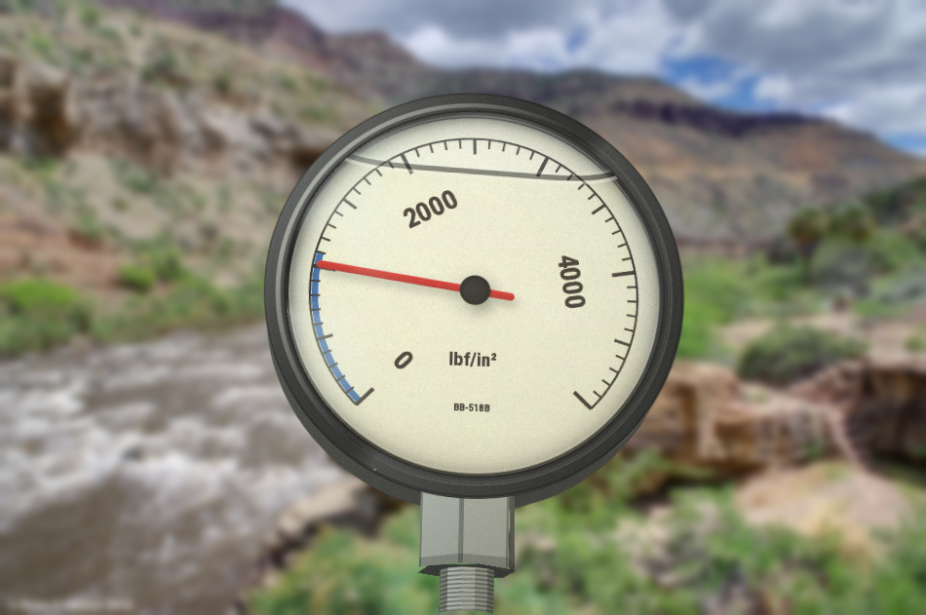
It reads psi 1000
